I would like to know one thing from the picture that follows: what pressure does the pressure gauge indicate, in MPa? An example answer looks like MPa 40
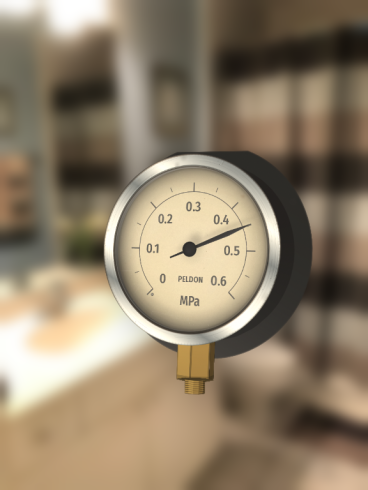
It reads MPa 0.45
